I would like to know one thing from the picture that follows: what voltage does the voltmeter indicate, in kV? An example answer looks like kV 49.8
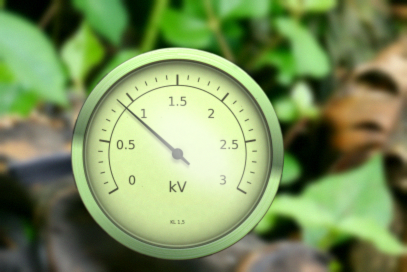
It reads kV 0.9
